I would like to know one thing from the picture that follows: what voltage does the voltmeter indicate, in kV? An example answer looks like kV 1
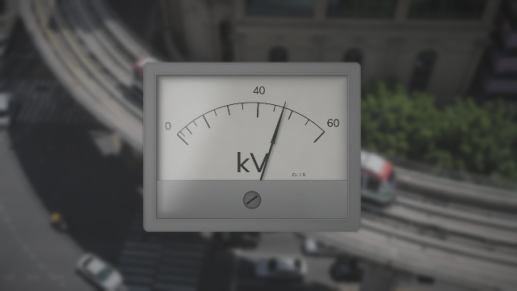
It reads kV 47.5
